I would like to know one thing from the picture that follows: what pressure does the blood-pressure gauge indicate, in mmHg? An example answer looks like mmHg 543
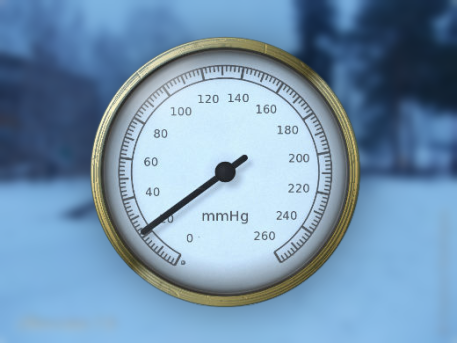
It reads mmHg 22
